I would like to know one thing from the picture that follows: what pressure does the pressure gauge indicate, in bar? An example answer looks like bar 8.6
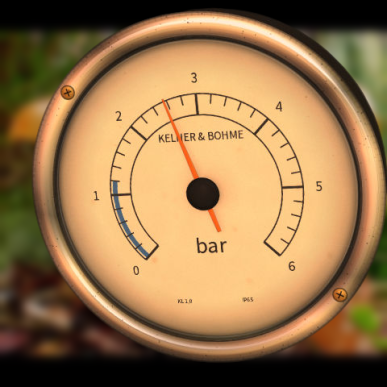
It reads bar 2.6
